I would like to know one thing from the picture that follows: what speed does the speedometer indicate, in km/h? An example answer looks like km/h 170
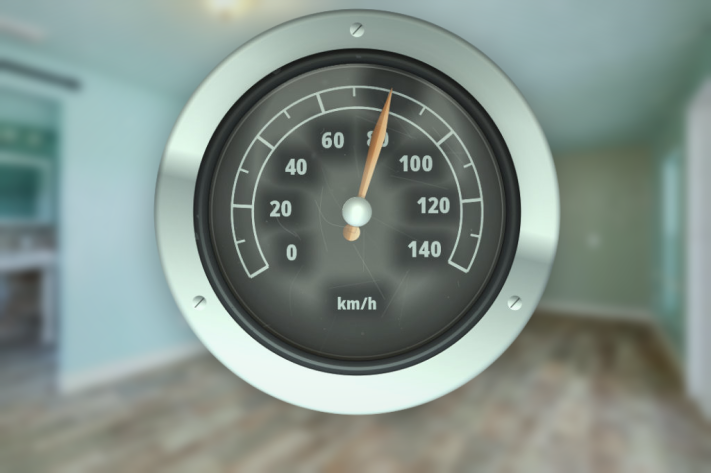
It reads km/h 80
